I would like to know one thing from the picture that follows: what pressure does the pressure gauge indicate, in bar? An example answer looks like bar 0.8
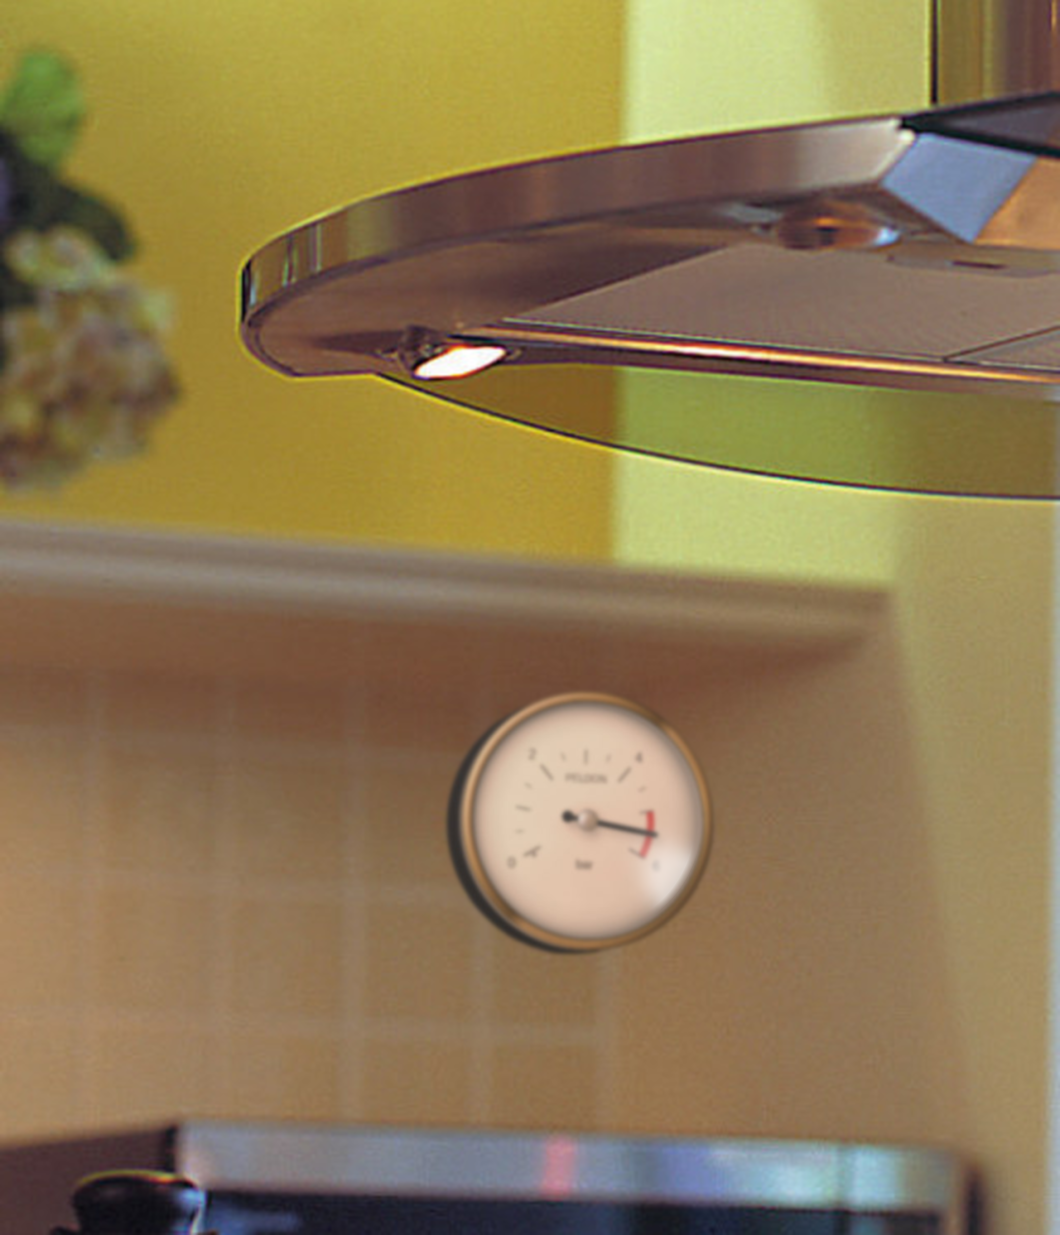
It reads bar 5.5
